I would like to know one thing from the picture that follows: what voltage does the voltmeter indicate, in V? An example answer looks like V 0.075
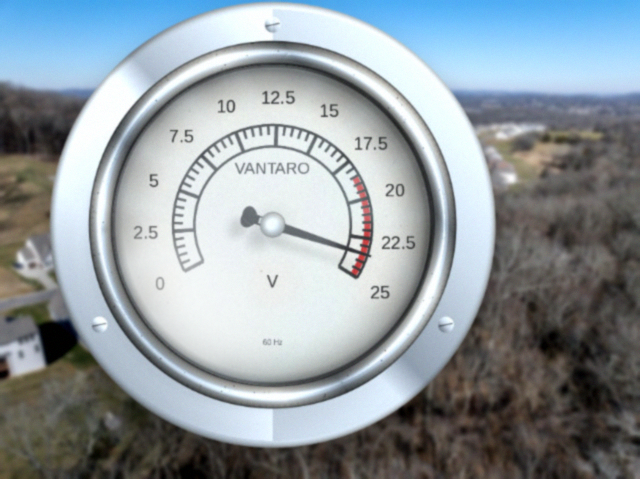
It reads V 23.5
